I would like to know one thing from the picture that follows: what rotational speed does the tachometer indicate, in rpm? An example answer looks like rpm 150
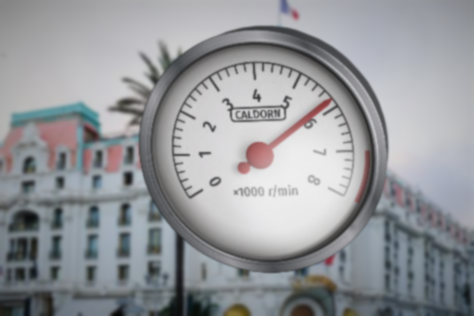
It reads rpm 5800
